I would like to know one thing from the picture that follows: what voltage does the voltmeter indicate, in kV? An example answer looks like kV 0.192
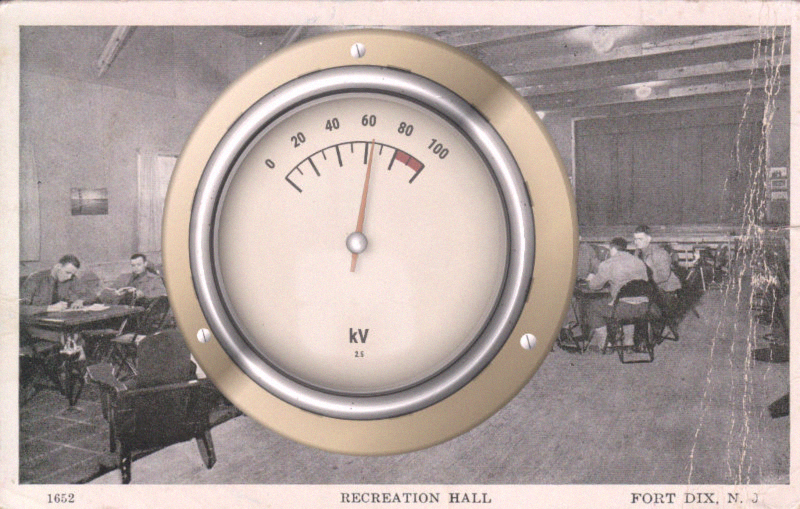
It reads kV 65
